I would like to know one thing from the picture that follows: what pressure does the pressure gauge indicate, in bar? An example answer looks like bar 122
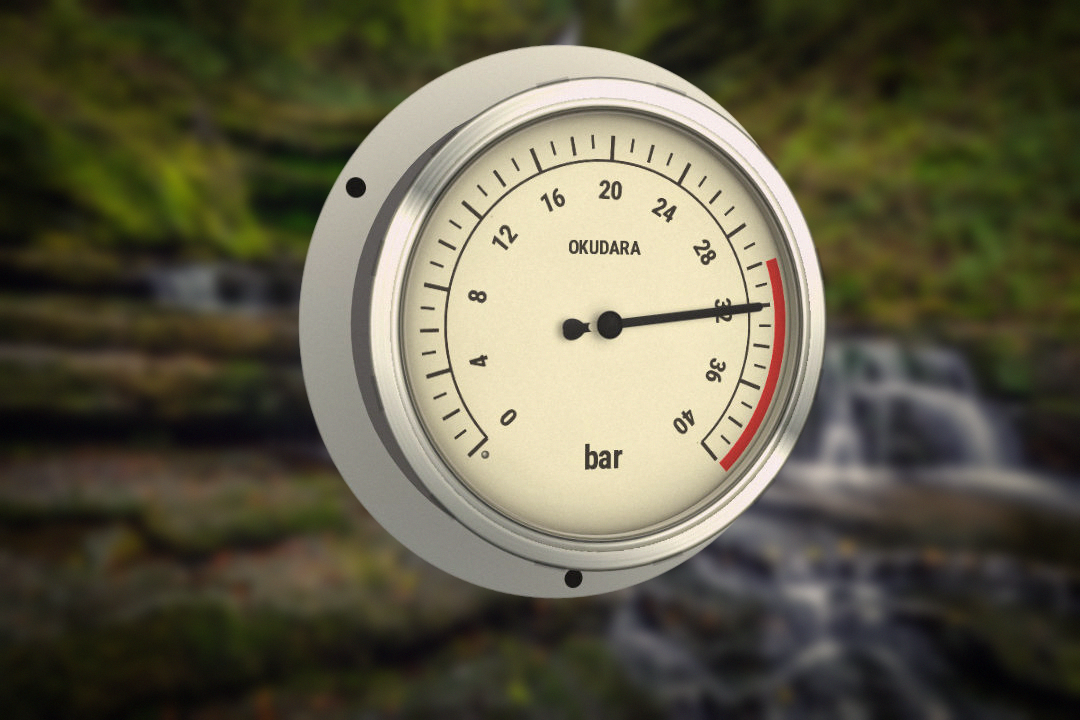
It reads bar 32
